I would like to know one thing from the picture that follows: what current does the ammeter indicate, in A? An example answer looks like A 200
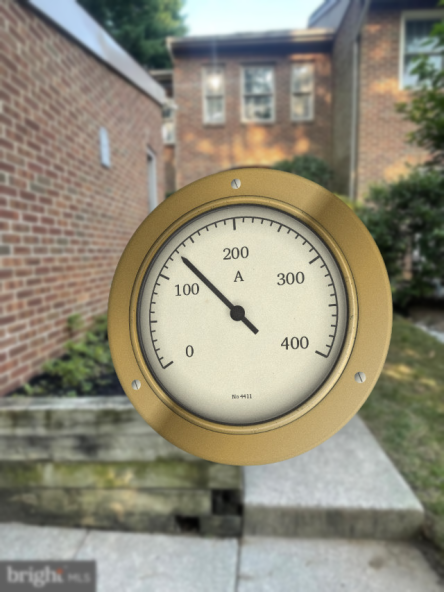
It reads A 130
